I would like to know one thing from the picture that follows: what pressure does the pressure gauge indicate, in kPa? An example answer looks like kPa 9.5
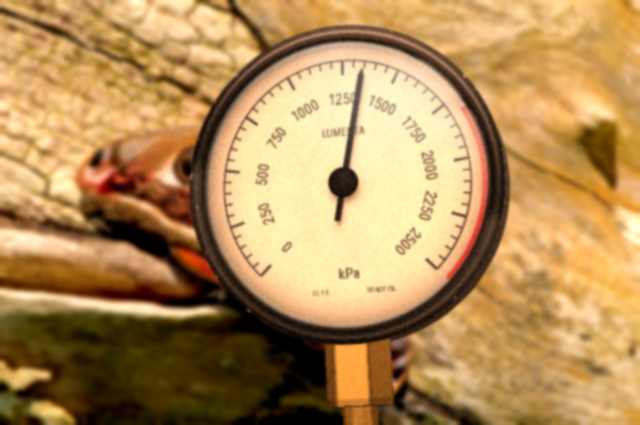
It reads kPa 1350
